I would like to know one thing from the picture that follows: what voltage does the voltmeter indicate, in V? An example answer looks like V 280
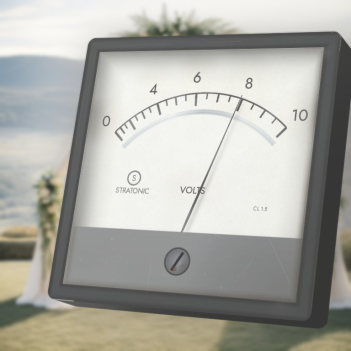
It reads V 8
